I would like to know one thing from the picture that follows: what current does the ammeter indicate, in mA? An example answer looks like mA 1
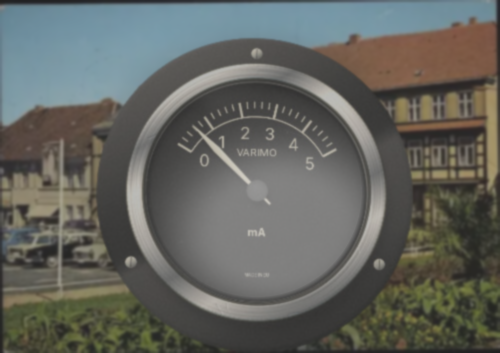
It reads mA 0.6
